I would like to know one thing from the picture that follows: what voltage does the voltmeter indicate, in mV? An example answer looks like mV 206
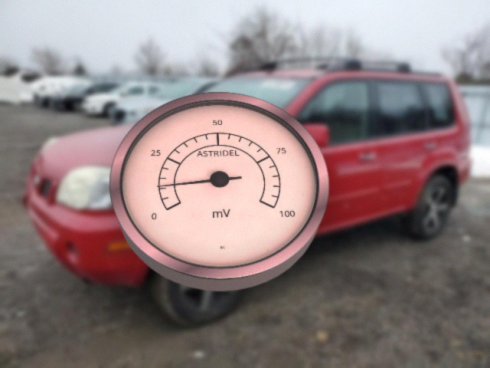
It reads mV 10
